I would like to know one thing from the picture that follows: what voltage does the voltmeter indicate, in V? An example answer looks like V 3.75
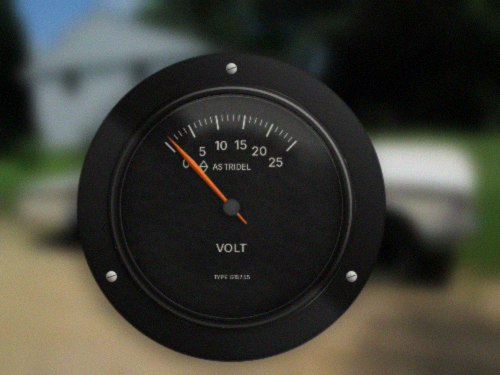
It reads V 1
